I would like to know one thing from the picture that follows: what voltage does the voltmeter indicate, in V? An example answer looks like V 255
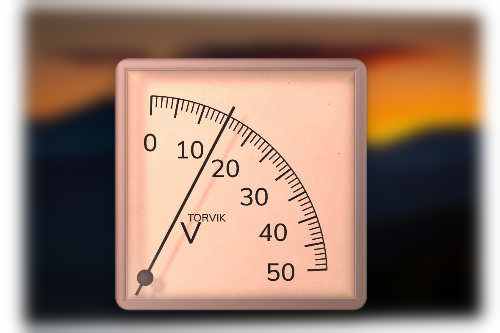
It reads V 15
